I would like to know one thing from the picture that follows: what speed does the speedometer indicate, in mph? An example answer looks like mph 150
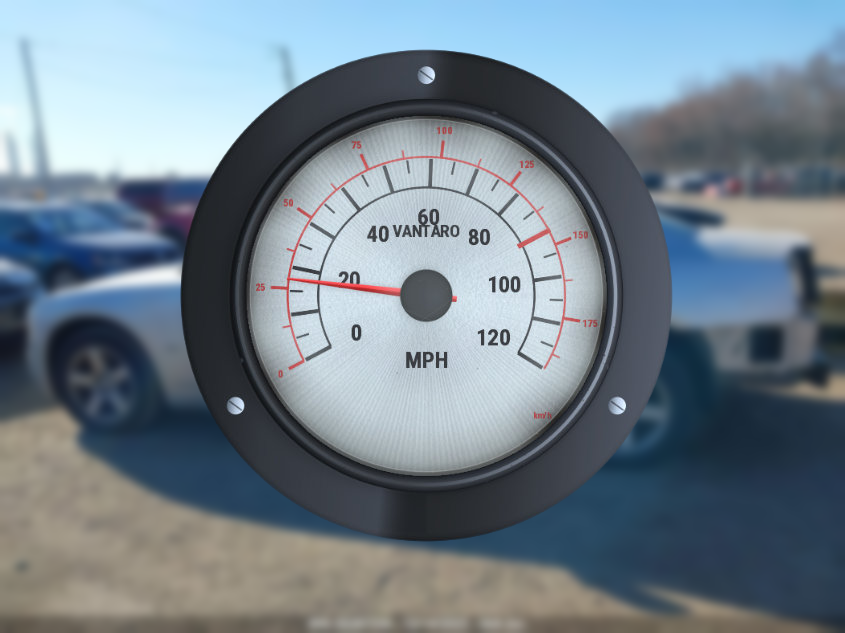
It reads mph 17.5
